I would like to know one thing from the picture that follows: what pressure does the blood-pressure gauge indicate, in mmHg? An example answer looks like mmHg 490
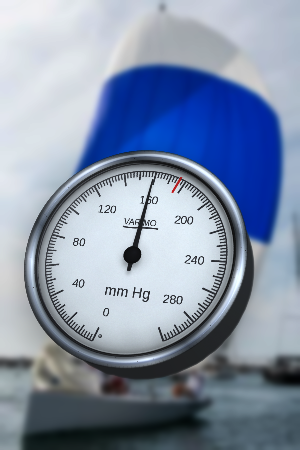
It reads mmHg 160
